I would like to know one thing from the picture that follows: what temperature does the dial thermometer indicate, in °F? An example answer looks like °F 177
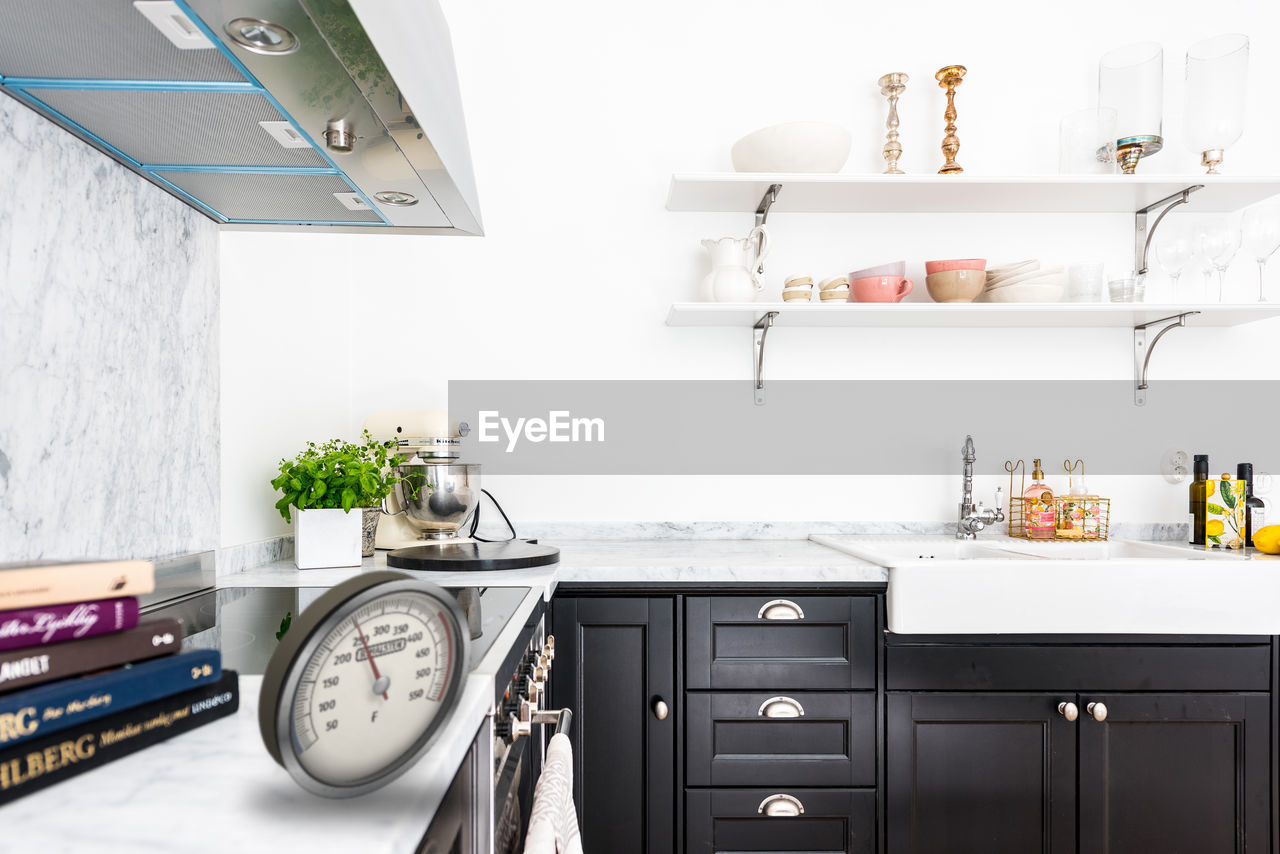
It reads °F 250
